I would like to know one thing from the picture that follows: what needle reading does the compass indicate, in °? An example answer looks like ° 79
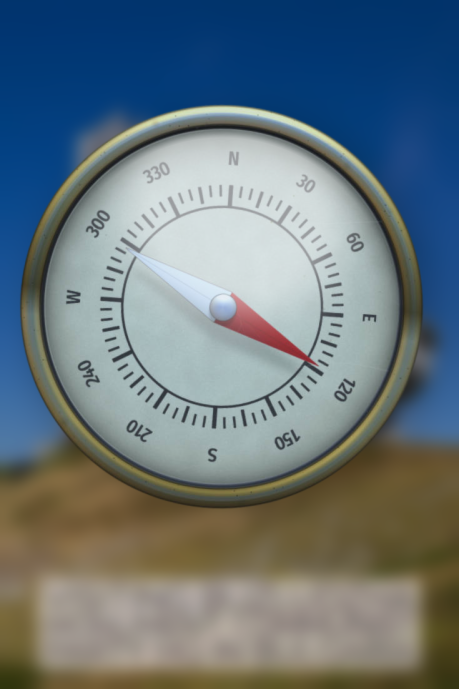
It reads ° 117.5
